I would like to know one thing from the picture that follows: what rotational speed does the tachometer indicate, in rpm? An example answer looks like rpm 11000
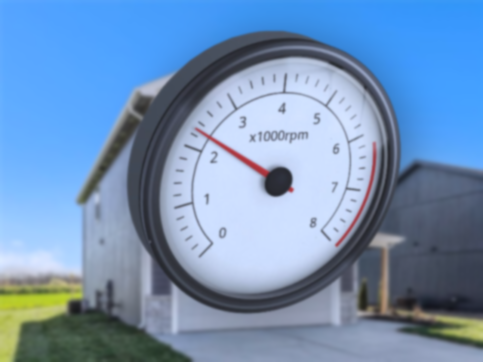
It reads rpm 2300
